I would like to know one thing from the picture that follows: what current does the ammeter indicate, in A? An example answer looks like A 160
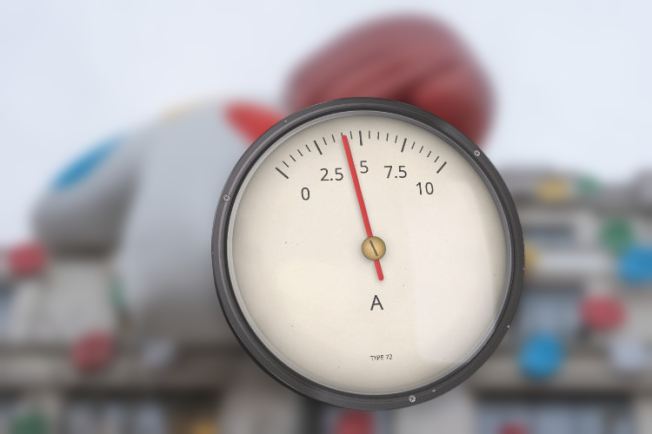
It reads A 4
